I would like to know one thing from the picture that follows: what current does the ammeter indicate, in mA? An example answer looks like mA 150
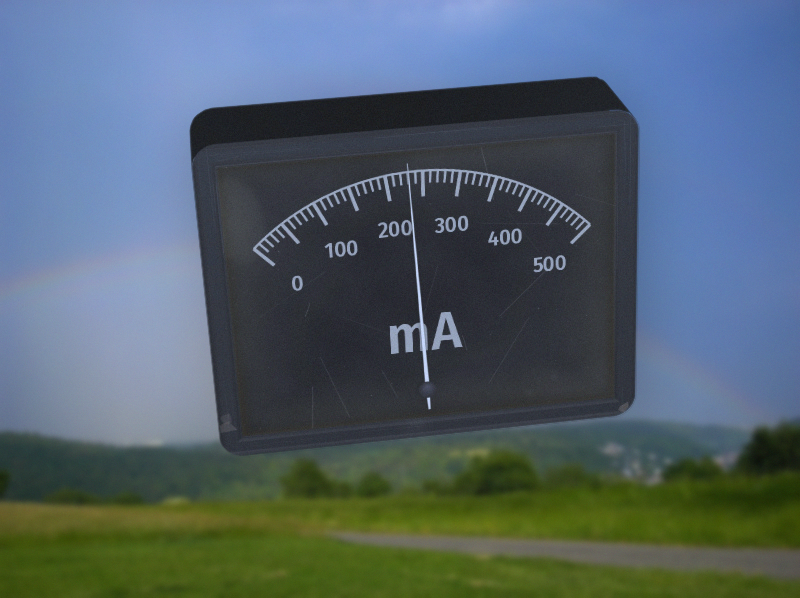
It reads mA 230
